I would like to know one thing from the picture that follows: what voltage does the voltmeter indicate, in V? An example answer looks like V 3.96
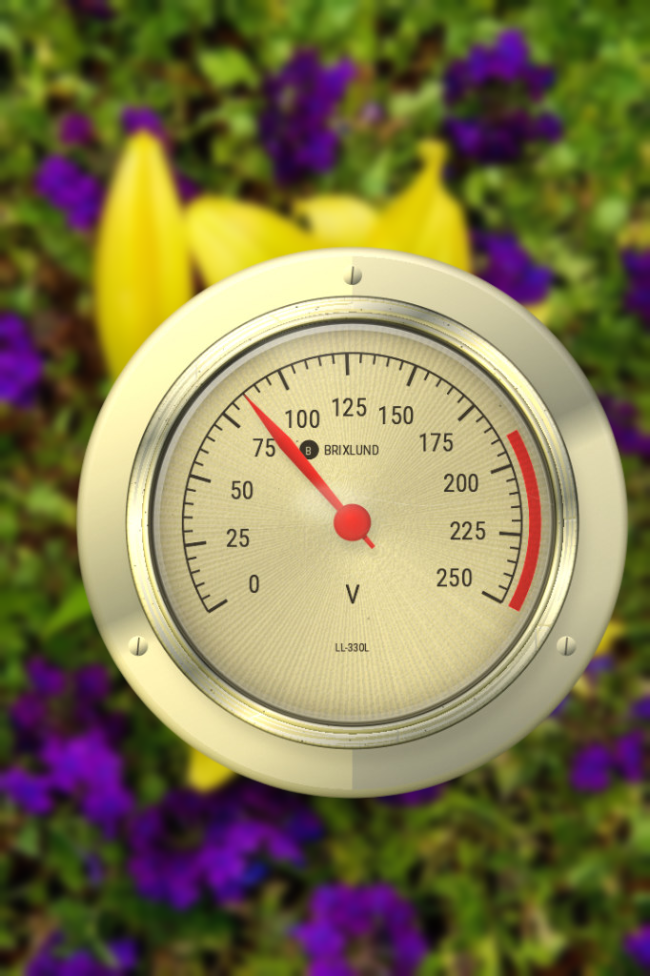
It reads V 85
